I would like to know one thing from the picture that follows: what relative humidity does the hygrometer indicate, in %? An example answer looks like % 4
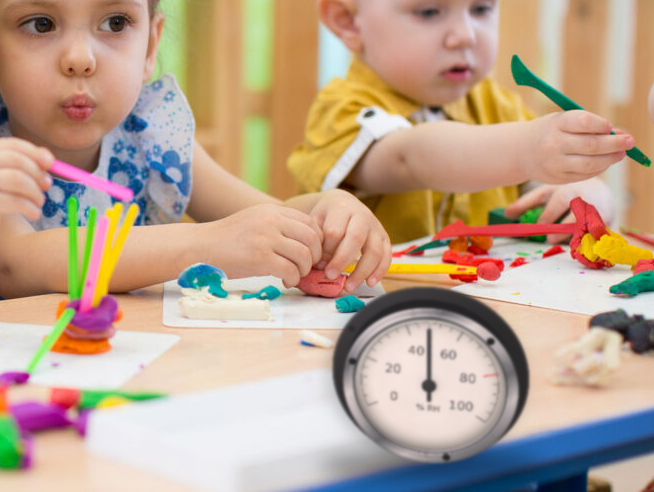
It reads % 48
